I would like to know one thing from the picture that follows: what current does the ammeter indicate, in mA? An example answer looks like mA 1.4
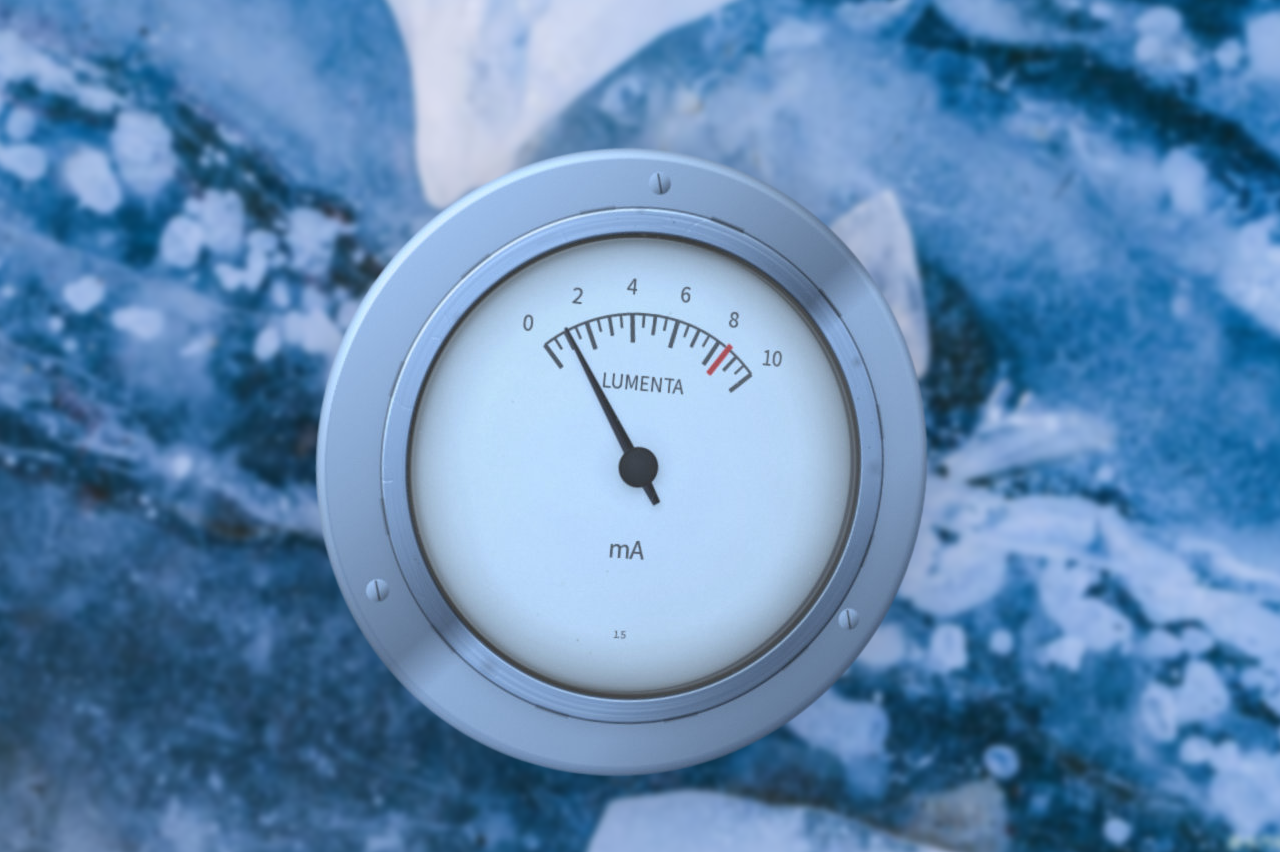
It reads mA 1
